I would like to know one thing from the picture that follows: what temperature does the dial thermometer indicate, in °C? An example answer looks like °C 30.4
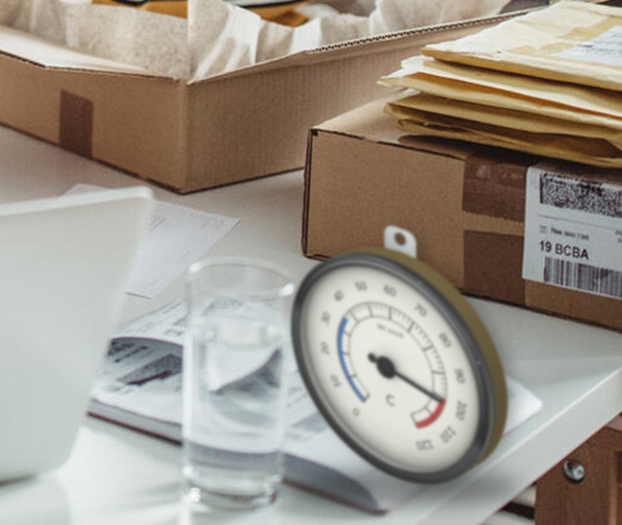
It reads °C 100
